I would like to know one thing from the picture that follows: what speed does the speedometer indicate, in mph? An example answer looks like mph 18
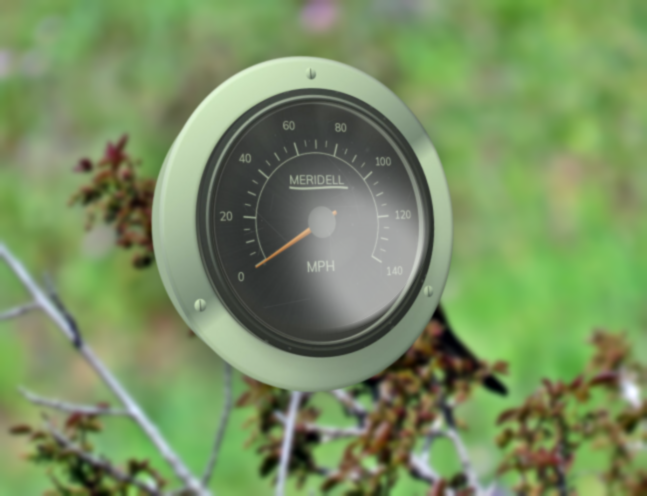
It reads mph 0
